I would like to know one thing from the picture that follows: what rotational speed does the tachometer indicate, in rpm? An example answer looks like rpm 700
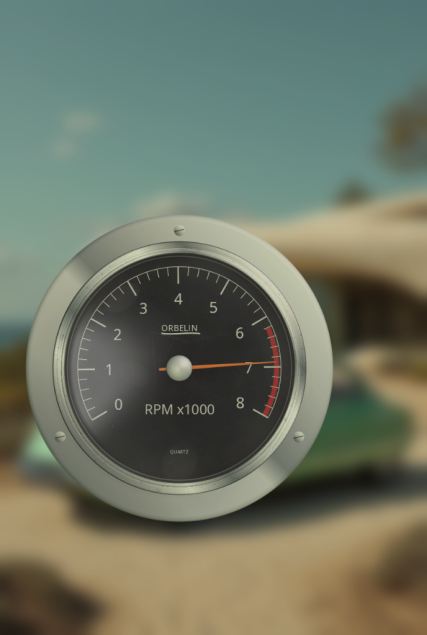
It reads rpm 6900
